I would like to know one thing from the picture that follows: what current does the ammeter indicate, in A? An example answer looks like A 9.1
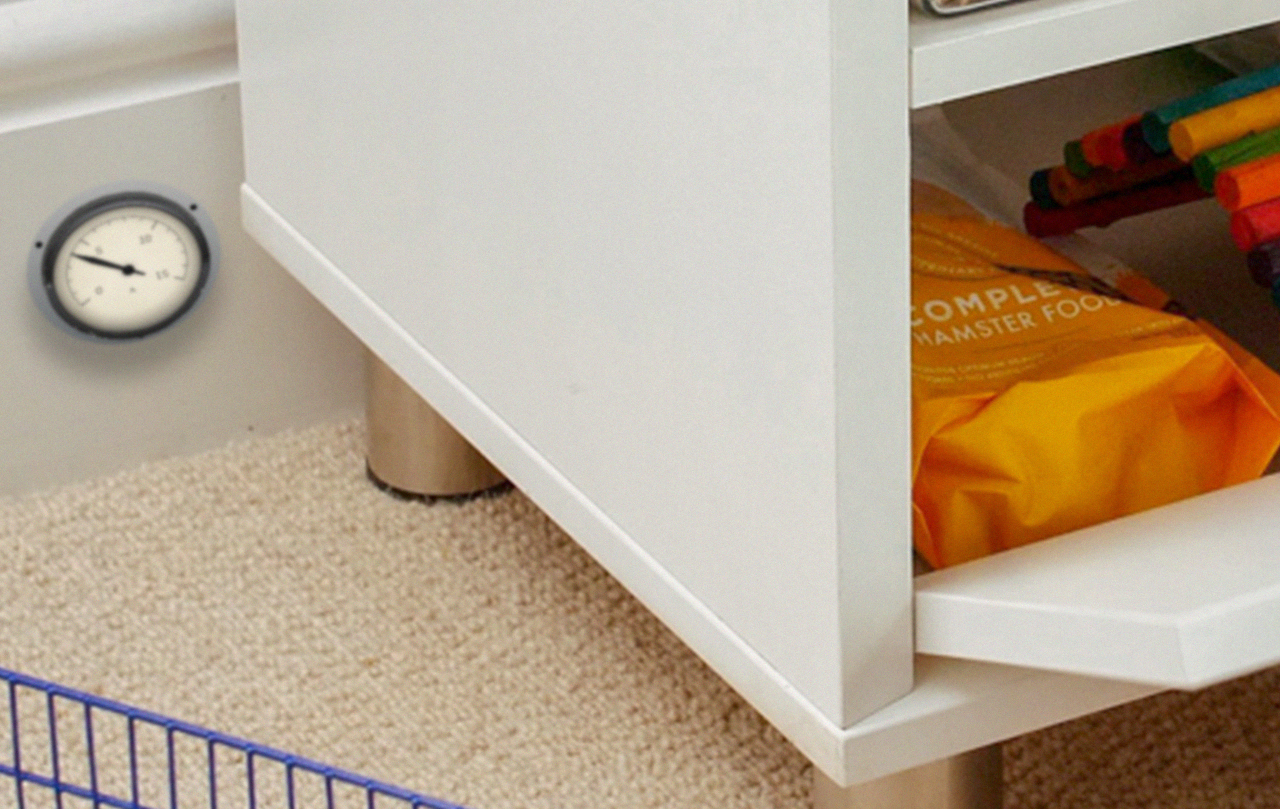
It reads A 4
